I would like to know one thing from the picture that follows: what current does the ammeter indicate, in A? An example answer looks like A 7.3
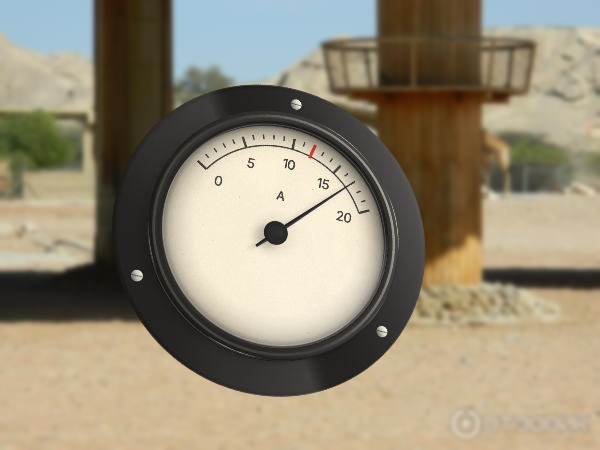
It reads A 17
